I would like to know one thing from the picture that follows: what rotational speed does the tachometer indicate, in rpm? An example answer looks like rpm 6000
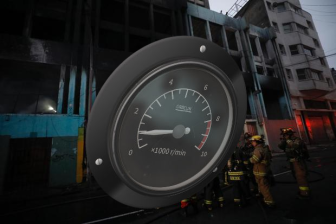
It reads rpm 1000
